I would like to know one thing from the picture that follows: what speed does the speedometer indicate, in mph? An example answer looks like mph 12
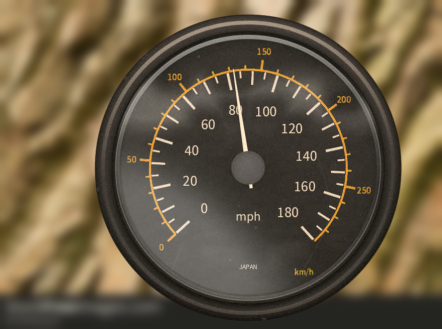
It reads mph 82.5
